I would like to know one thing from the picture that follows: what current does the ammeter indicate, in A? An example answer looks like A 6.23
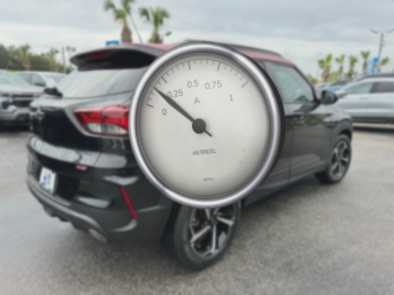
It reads A 0.15
